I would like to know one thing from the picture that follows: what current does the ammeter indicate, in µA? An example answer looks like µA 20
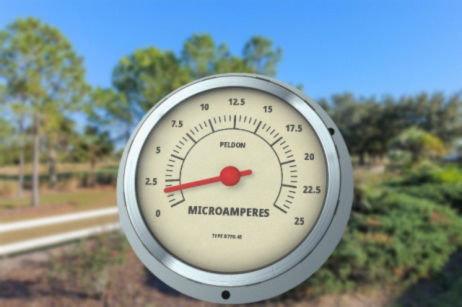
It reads µA 1.5
